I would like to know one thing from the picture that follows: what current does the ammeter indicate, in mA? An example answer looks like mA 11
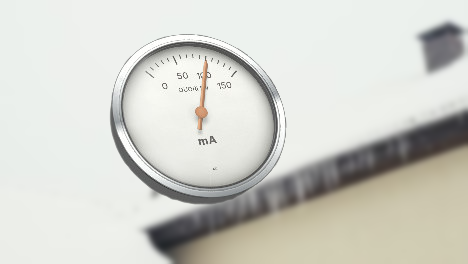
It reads mA 100
